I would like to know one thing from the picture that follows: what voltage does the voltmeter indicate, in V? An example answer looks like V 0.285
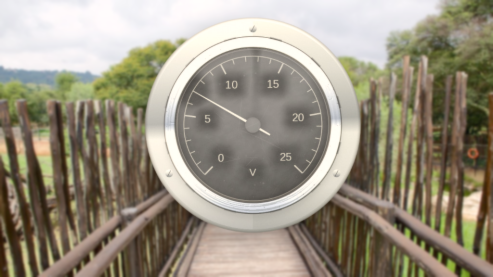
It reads V 7
